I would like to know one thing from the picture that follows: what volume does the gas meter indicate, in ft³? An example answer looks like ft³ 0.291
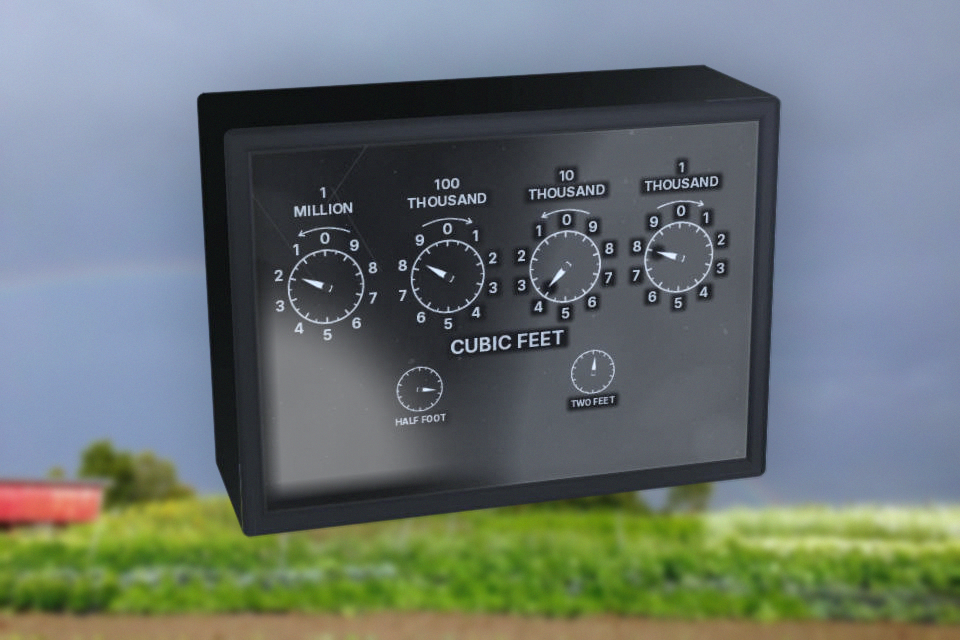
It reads ft³ 183800
